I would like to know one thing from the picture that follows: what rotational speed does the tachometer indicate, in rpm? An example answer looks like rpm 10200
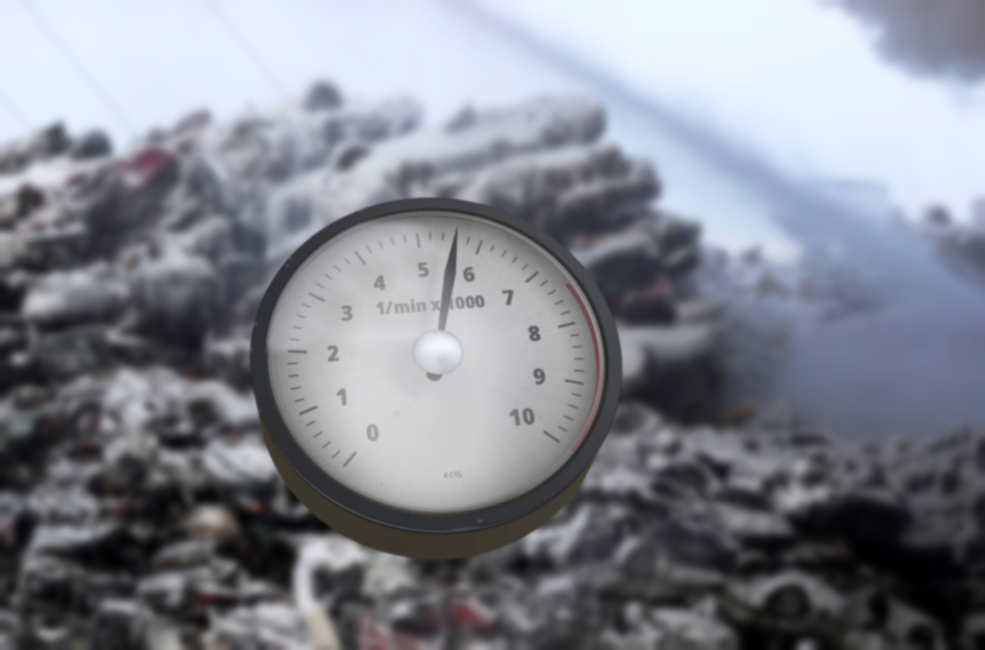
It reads rpm 5600
